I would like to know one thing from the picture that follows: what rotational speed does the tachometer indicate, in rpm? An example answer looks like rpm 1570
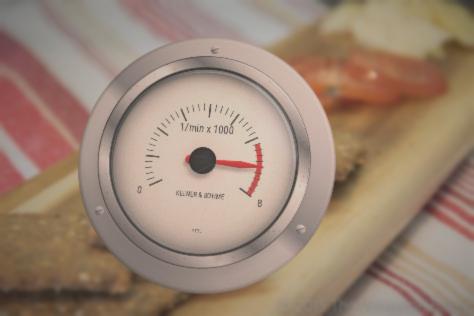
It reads rpm 7000
